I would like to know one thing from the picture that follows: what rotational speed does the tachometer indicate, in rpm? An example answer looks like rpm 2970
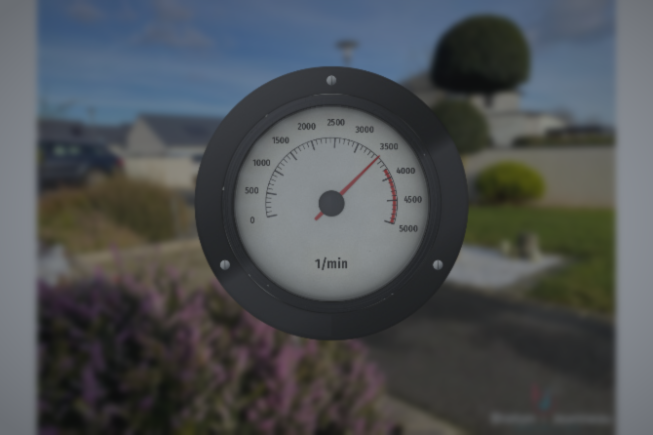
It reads rpm 3500
